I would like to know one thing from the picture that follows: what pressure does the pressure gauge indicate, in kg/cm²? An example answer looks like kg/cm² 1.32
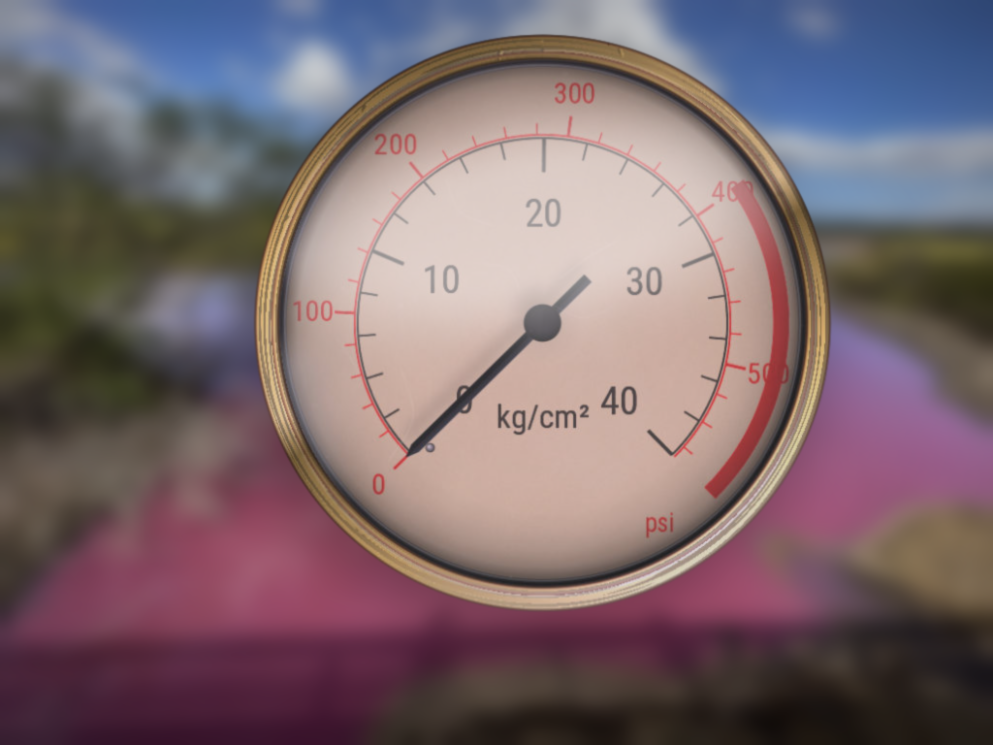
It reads kg/cm² 0
